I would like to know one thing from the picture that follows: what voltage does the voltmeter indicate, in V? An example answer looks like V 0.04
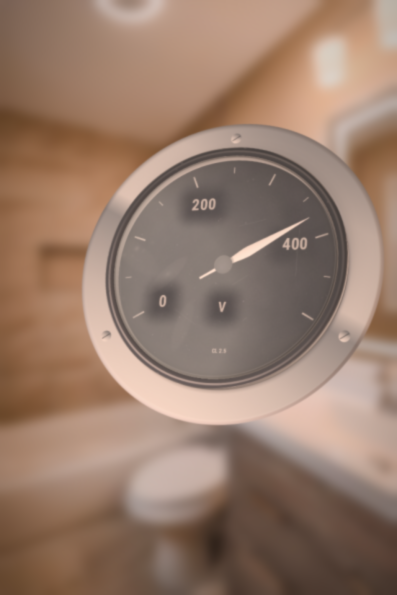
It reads V 375
